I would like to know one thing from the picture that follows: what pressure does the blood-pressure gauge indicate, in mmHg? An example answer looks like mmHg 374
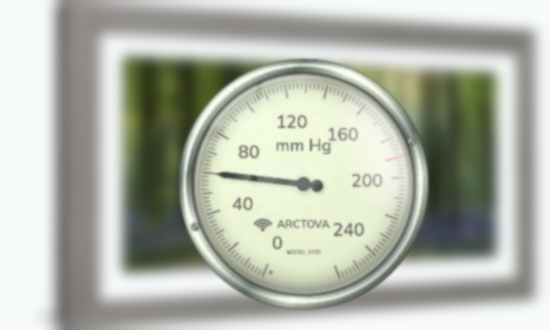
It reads mmHg 60
